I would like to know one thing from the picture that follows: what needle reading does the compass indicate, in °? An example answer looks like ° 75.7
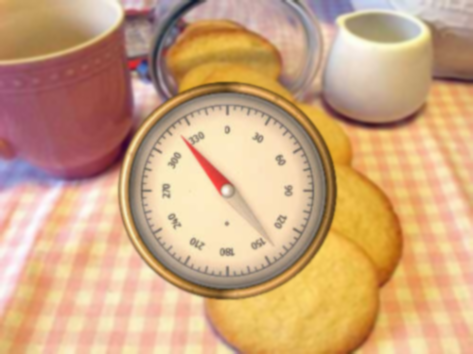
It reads ° 320
